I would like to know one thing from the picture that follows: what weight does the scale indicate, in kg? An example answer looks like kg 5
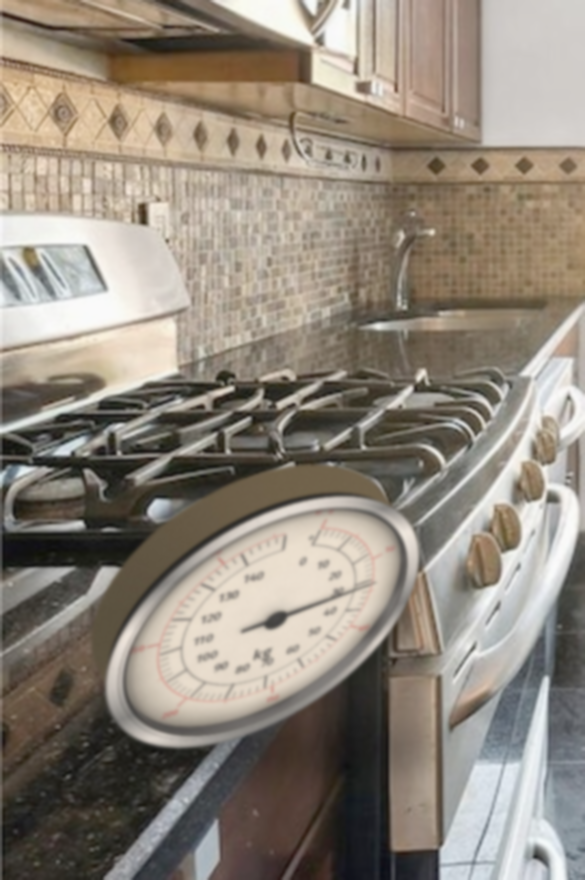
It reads kg 30
